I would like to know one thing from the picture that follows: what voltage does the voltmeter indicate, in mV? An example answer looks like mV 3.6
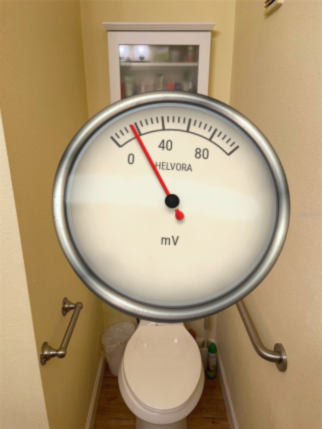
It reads mV 16
